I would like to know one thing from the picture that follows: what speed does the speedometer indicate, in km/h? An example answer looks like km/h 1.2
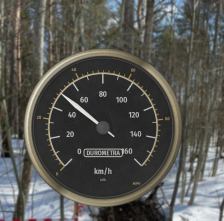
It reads km/h 50
